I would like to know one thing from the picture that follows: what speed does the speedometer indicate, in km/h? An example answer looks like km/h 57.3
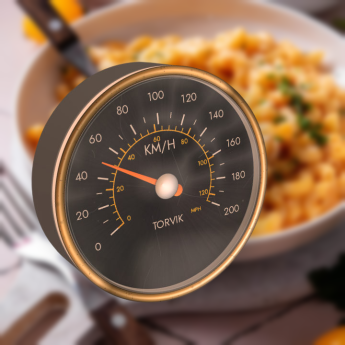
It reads km/h 50
